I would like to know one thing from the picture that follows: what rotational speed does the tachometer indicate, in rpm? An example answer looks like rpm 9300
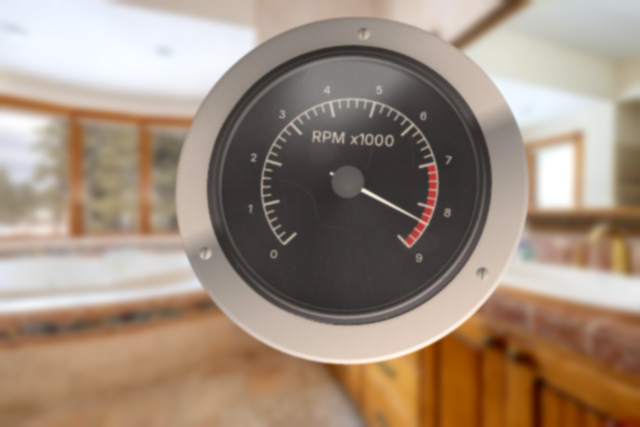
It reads rpm 8400
